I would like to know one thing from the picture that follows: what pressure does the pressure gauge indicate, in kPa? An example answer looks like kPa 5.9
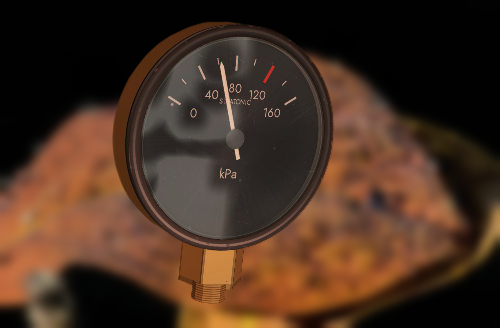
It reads kPa 60
